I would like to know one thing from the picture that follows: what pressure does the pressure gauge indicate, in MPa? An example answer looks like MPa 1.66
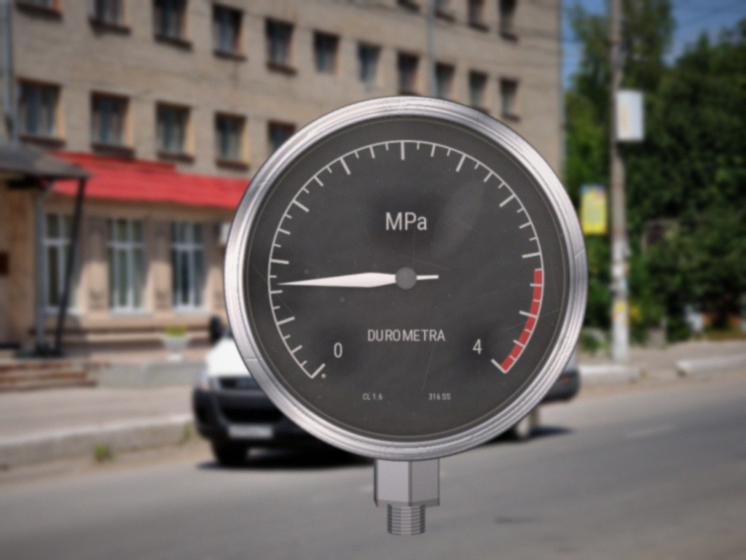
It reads MPa 0.65
